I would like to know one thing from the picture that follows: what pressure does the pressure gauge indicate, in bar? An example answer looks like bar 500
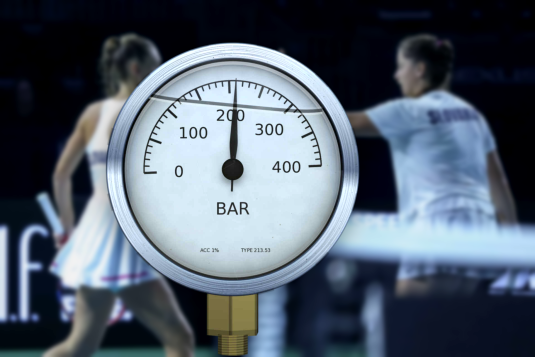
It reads bar 210
